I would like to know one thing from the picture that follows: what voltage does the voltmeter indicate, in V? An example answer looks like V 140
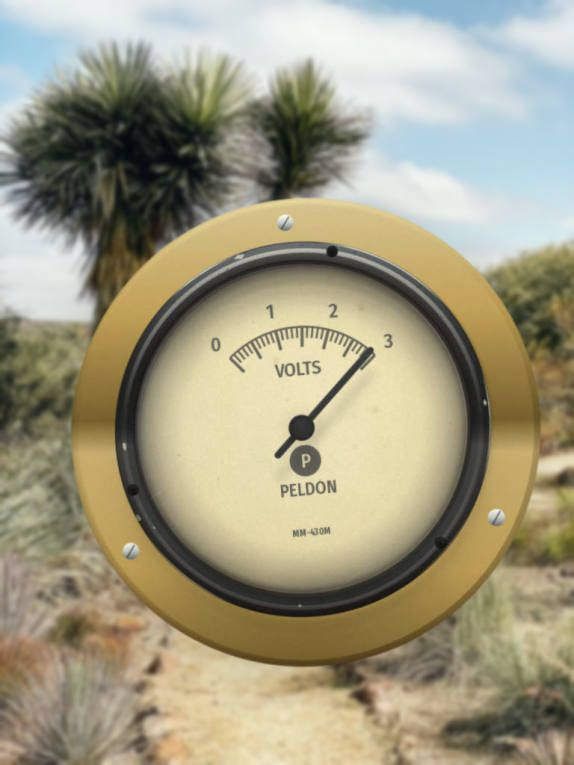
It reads V 2.9
